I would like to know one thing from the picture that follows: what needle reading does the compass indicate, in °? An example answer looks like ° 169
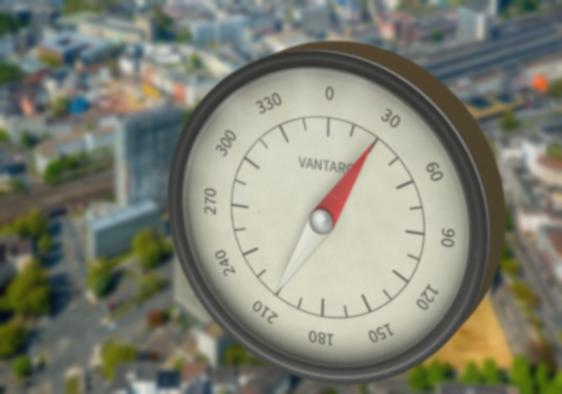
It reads ° 30
